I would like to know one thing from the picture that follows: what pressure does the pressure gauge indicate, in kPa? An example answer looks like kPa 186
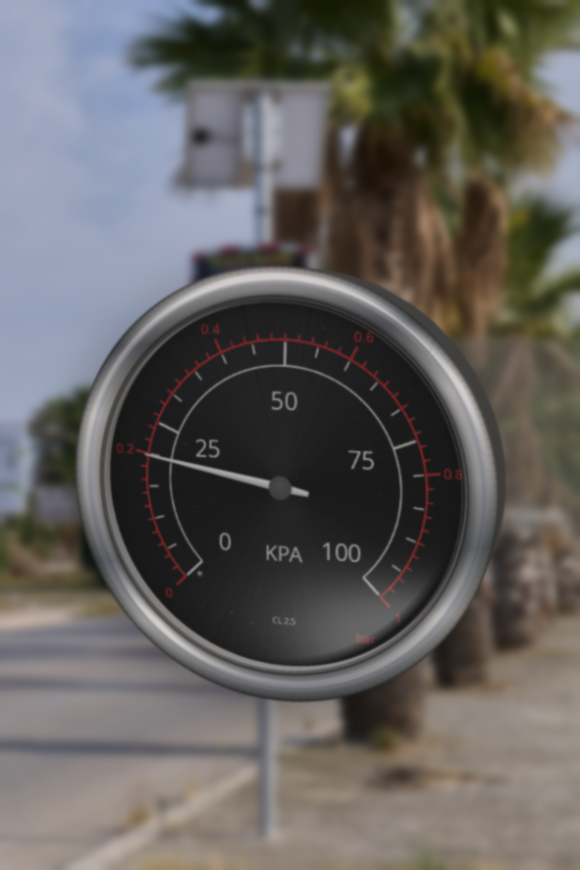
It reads kPa 20
